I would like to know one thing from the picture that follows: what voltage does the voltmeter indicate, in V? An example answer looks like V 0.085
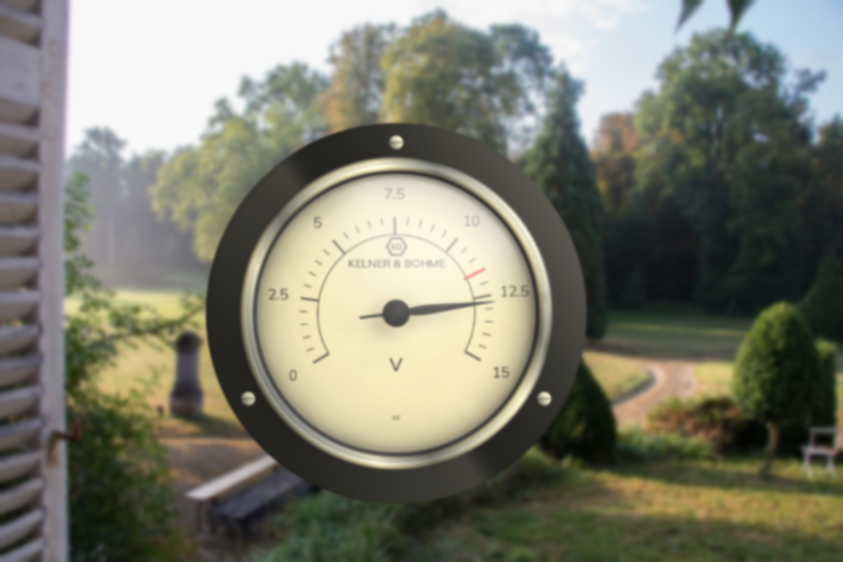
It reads V 12.75
